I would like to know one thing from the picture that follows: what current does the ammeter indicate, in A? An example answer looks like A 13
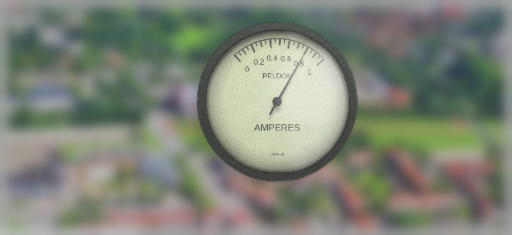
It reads A 0.8
